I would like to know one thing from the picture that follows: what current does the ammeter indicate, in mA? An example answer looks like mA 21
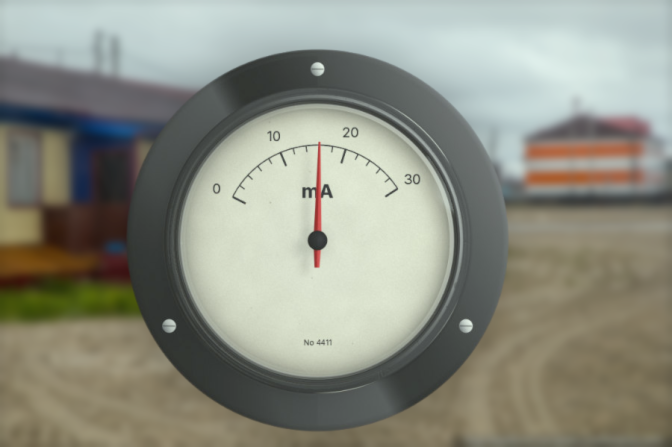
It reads mA 16
